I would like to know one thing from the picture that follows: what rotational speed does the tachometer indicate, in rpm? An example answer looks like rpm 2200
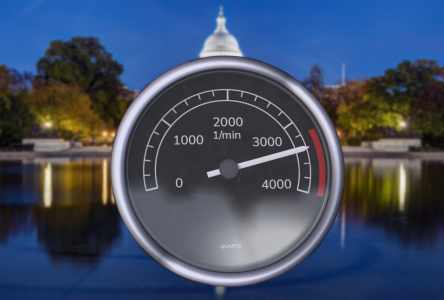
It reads rpm 3400
